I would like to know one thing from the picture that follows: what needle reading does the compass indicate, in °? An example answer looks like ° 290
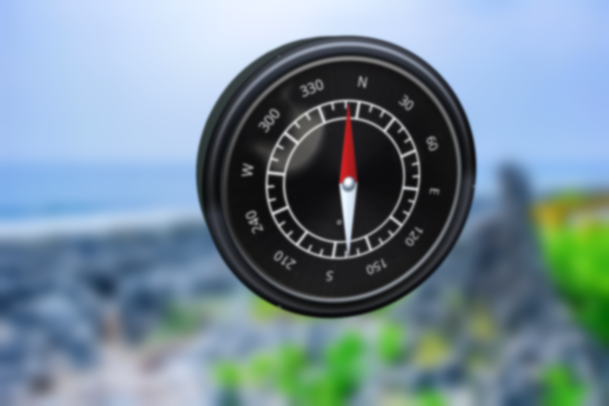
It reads ° 350
